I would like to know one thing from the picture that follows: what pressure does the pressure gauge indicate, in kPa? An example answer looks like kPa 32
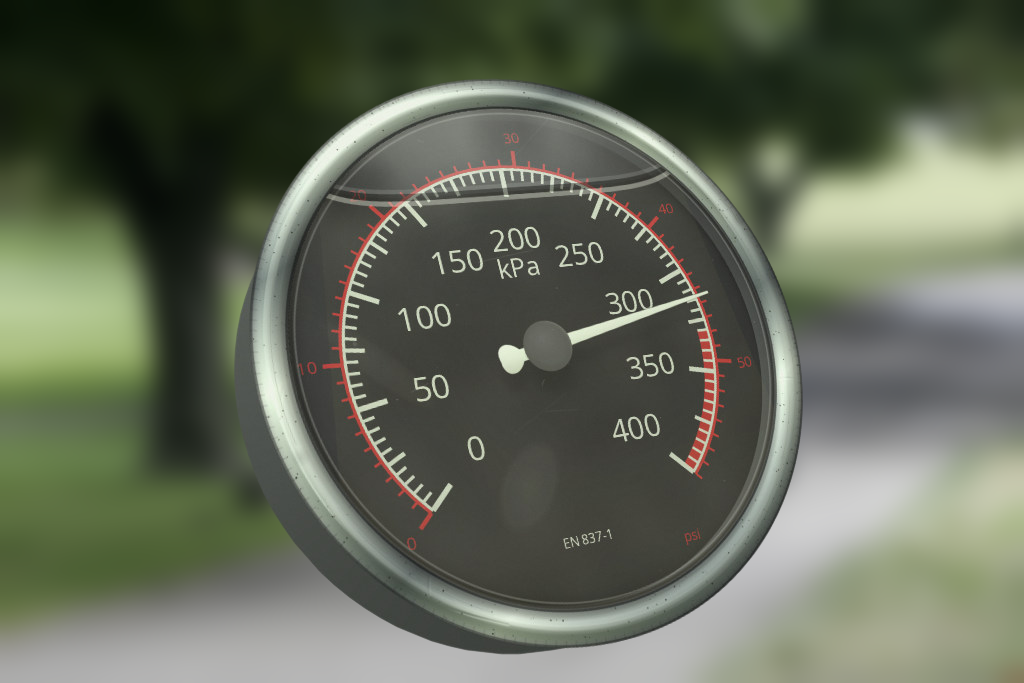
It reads kPa 315
